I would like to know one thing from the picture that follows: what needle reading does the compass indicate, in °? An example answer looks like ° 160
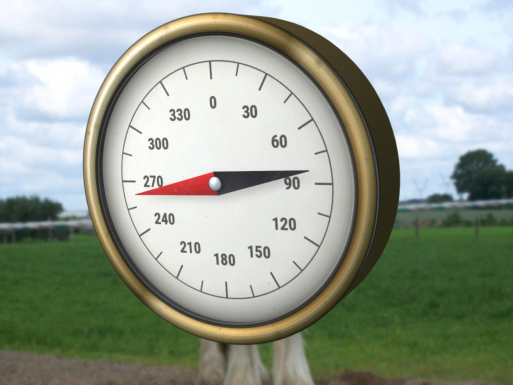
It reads ° 262.5
